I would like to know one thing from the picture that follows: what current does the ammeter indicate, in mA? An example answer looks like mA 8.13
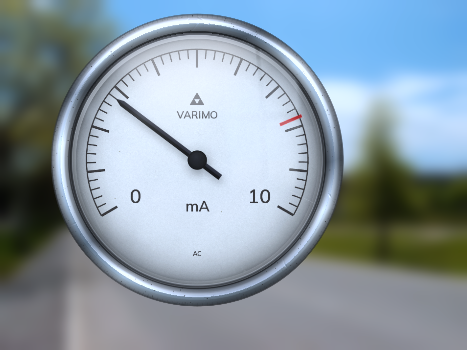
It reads mA 2.8
